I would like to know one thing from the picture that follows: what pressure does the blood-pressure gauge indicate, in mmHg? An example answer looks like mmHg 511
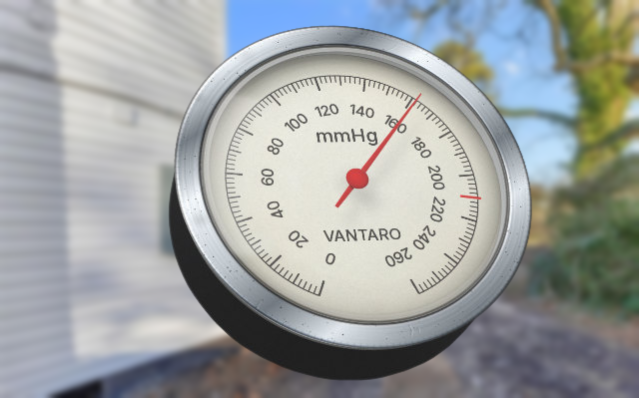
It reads mmHg 162
